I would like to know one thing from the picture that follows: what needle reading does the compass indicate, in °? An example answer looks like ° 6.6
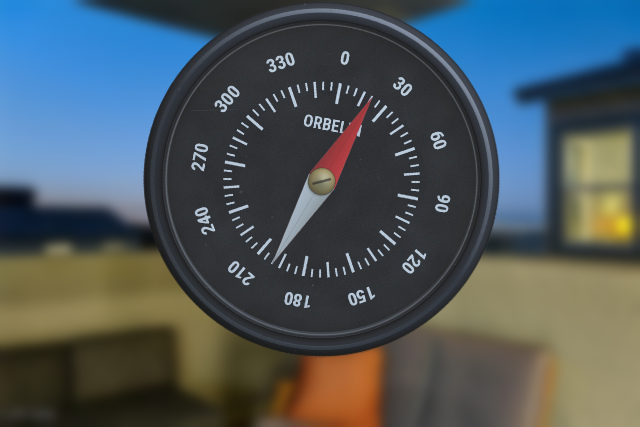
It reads ° 20
